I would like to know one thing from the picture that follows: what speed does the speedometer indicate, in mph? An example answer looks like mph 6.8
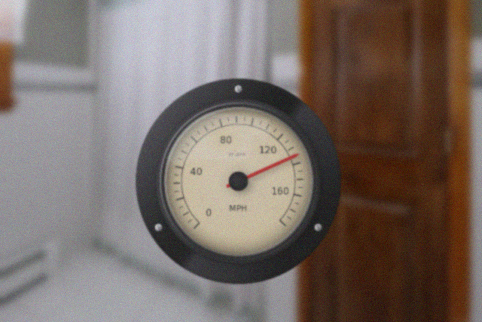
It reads mph 135
